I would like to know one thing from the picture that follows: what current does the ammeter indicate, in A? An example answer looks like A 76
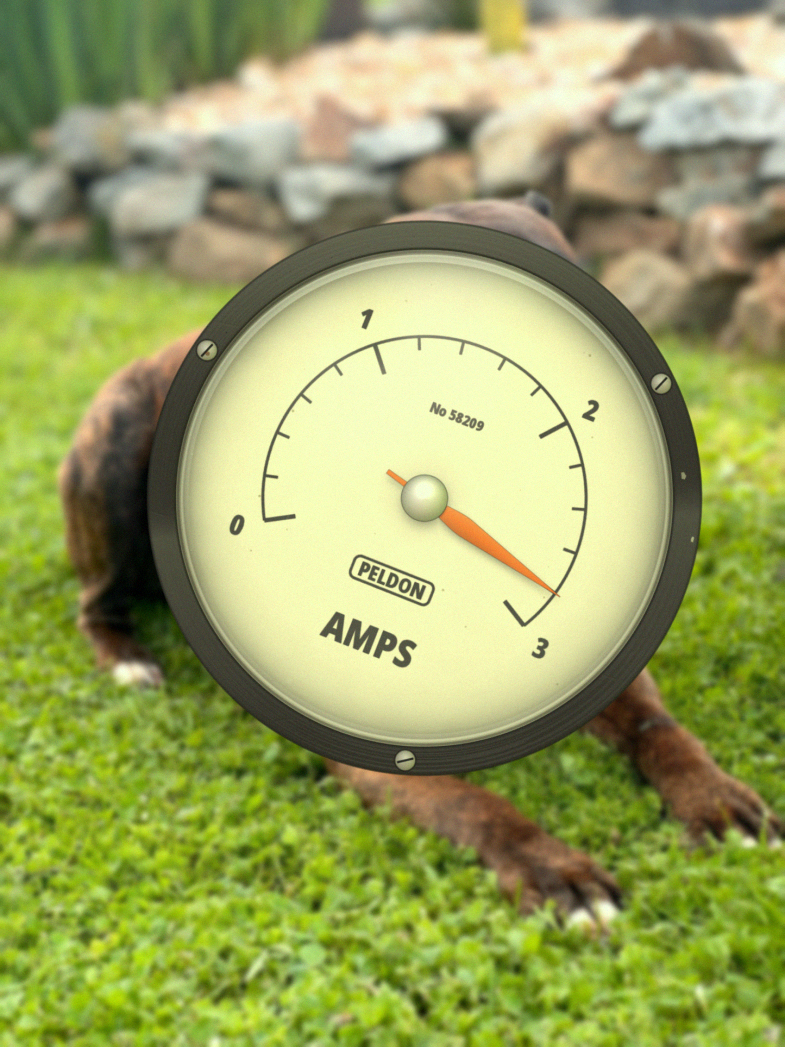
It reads A 2.8
